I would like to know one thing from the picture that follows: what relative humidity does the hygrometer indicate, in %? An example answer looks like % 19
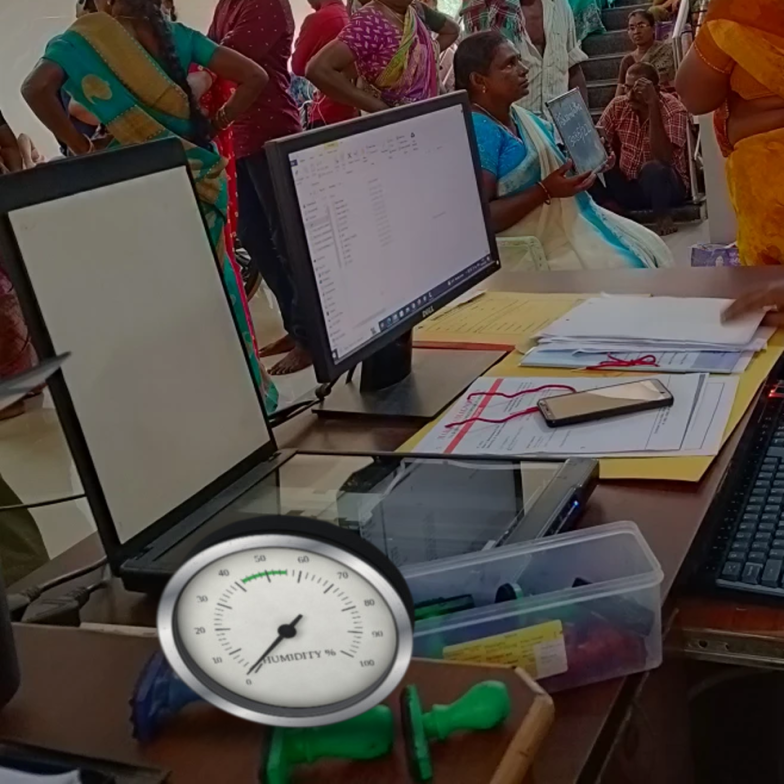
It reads % 2
